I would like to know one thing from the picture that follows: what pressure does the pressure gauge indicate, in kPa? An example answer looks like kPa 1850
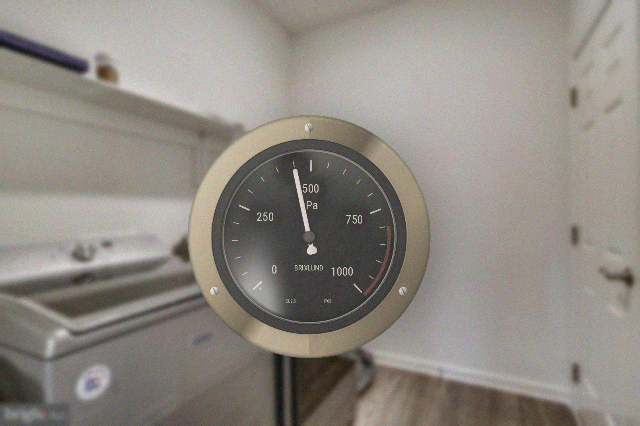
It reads kPa 450
